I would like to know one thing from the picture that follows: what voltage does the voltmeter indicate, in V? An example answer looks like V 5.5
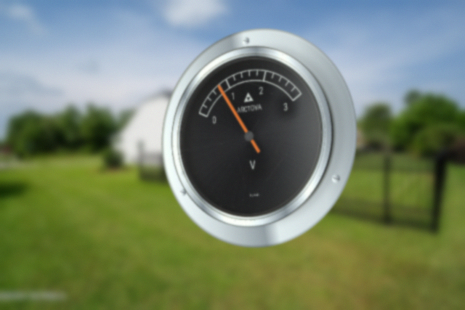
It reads V 0.8
